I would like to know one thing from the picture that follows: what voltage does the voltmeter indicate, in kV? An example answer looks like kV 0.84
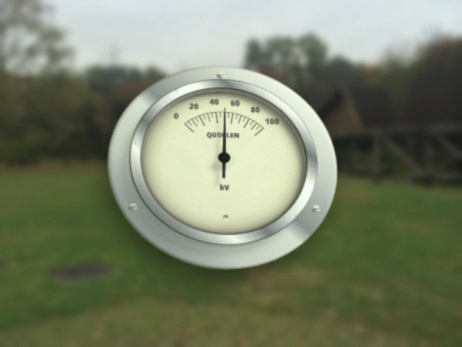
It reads kV 50
